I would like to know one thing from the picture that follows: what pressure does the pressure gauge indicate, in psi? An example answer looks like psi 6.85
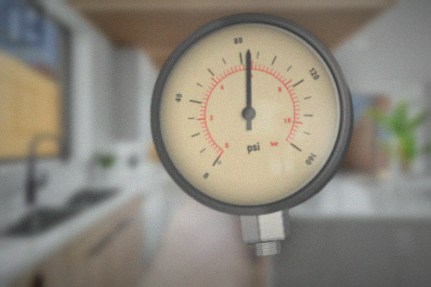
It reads psi 85
